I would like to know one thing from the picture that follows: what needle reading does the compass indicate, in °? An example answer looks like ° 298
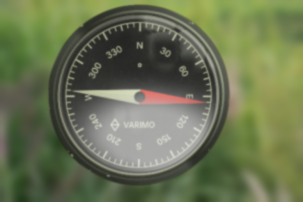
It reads ° 95
